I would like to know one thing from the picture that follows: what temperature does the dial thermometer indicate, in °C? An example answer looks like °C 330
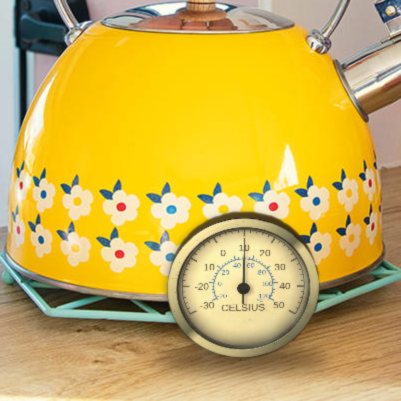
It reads °C 10
